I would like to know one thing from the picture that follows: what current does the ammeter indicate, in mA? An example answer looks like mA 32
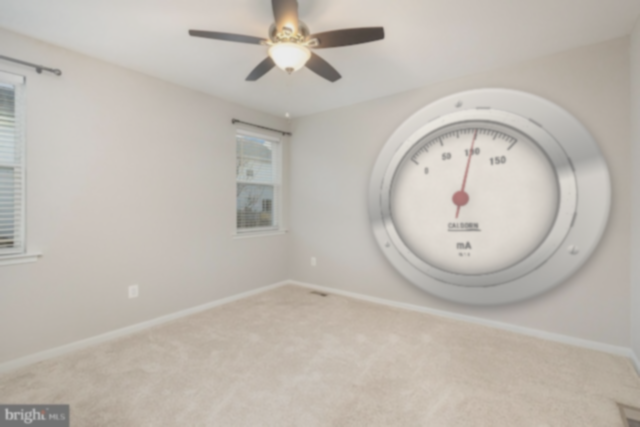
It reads mA 100
